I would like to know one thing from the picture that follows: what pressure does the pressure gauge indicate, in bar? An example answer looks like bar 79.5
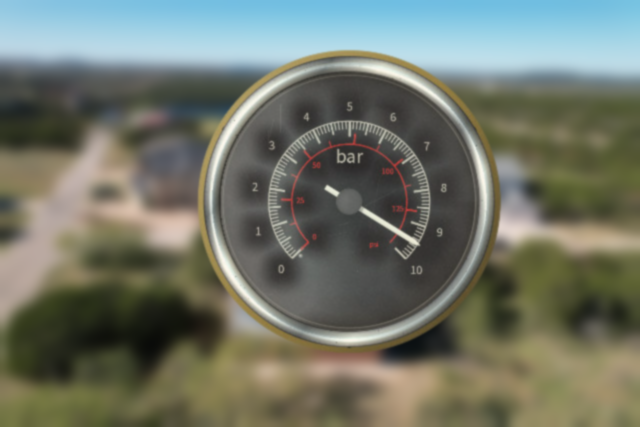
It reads bar 9.5
